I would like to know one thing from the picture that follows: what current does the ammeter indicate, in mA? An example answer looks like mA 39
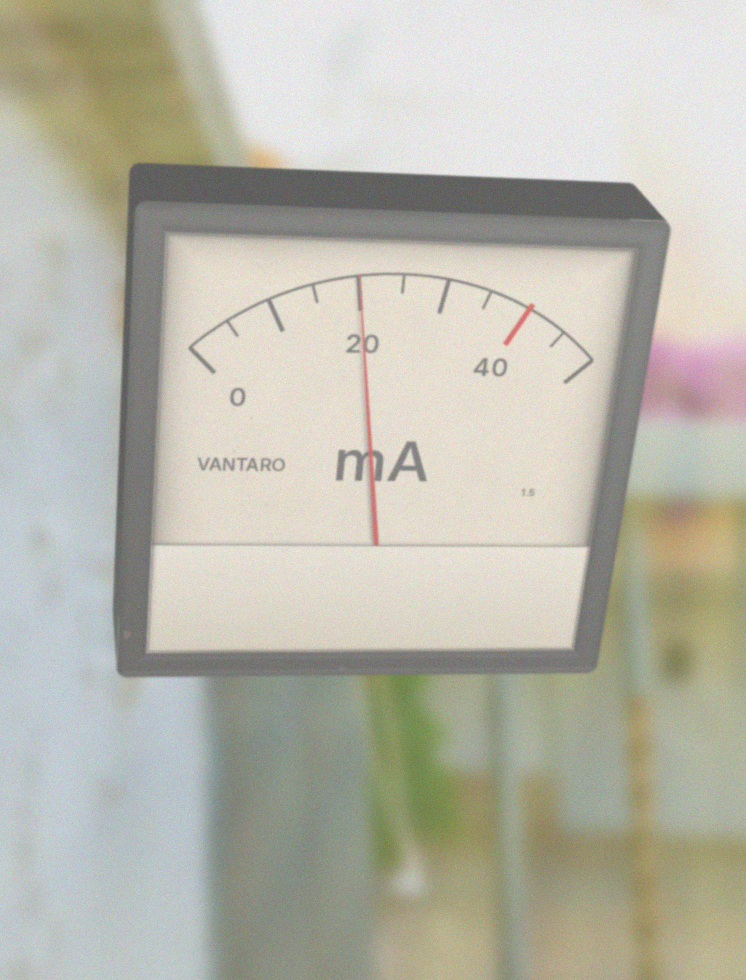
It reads mA 20
